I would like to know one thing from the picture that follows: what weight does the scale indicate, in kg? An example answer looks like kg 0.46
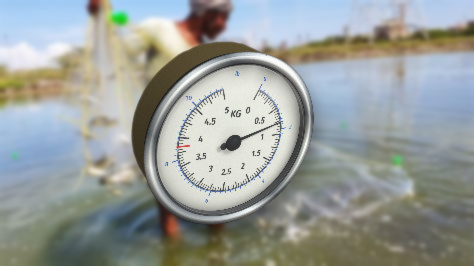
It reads kg 0.75
